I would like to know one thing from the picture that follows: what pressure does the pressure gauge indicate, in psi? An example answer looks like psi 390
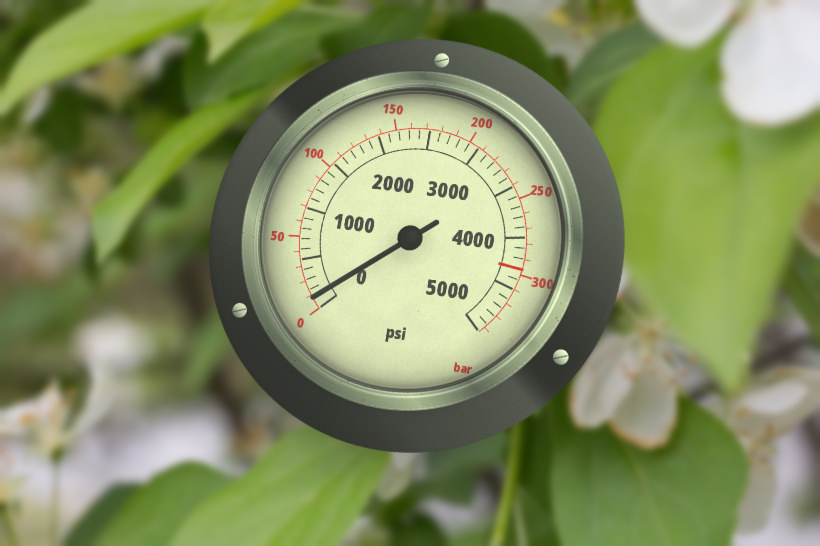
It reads psi 100
